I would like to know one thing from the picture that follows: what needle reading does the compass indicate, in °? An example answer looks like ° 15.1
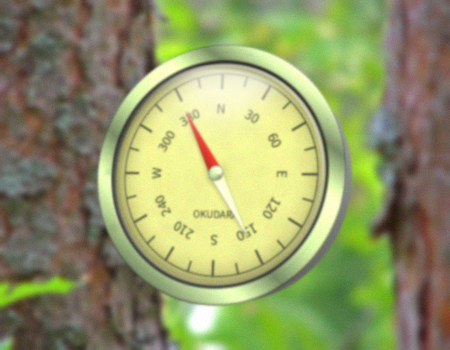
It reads ° 330
